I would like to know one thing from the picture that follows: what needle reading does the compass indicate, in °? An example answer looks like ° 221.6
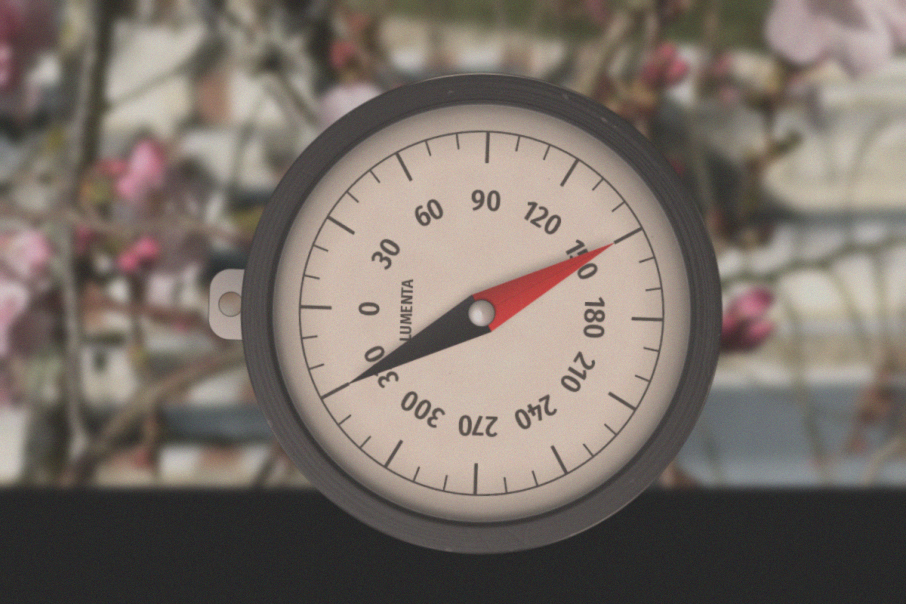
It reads ° 150
